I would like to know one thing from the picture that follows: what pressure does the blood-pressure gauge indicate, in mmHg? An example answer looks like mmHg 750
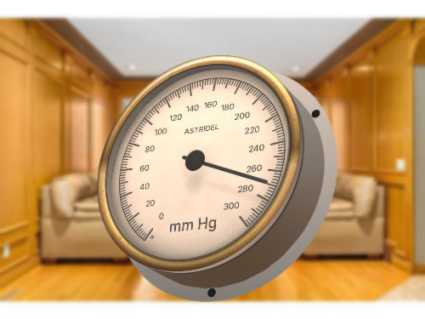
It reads mmHg 270
